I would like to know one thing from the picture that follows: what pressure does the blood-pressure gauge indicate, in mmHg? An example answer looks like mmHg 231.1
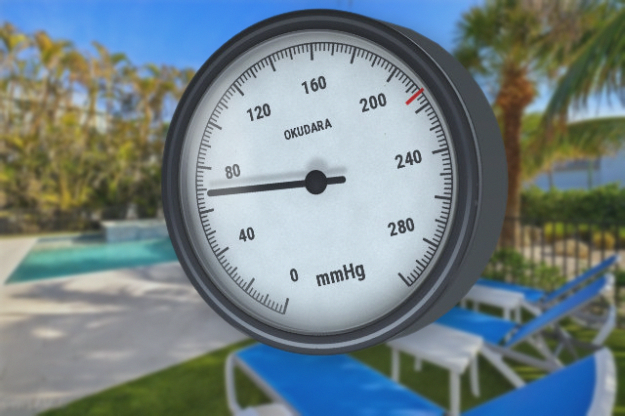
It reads mmHg 68
